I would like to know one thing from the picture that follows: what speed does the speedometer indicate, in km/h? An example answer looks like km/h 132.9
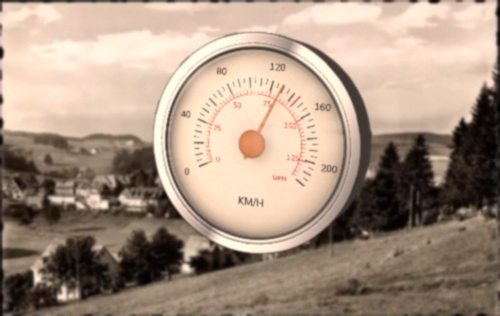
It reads km/h 130
